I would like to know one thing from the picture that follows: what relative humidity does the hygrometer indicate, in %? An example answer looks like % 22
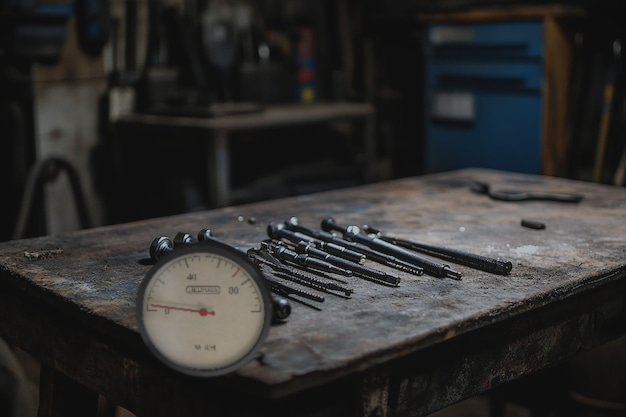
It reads % 4
